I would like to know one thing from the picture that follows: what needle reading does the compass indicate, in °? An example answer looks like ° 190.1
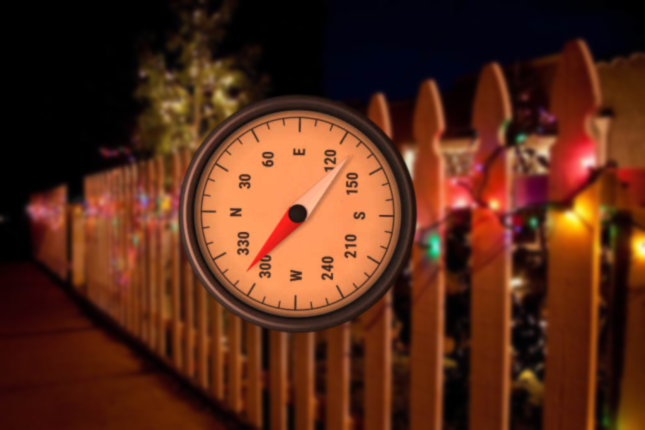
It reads ° 310
